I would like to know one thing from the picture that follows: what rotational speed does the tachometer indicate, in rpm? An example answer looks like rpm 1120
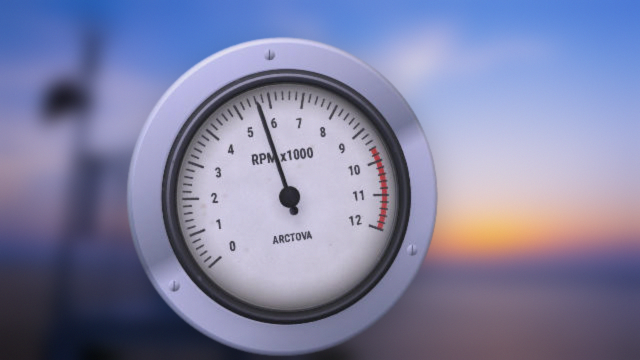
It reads rpm 5600
